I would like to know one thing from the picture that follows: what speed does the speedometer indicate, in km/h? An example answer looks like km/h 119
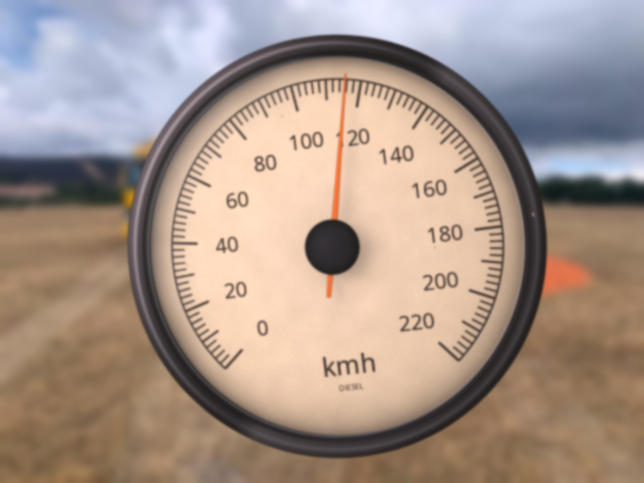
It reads km/h 116
